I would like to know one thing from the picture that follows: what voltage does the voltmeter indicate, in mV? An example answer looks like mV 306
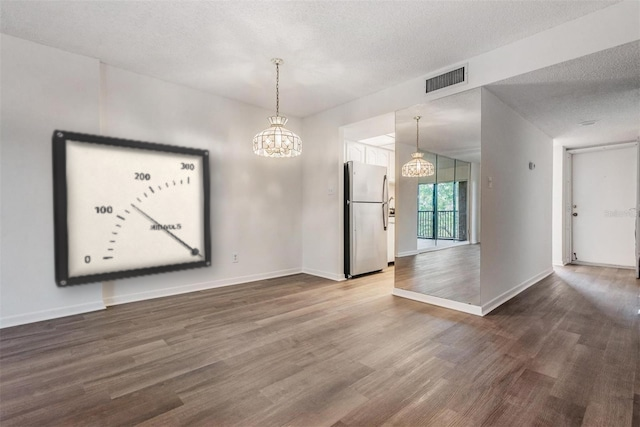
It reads mV 140
